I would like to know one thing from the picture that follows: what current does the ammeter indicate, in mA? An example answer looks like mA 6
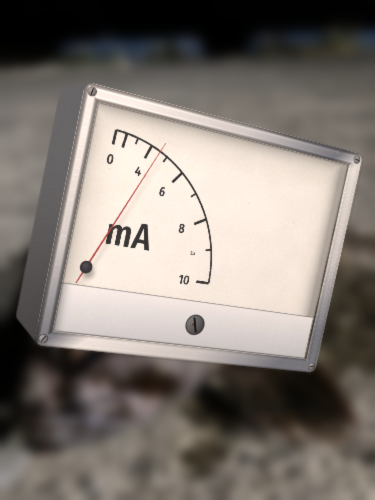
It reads mA 4.5
